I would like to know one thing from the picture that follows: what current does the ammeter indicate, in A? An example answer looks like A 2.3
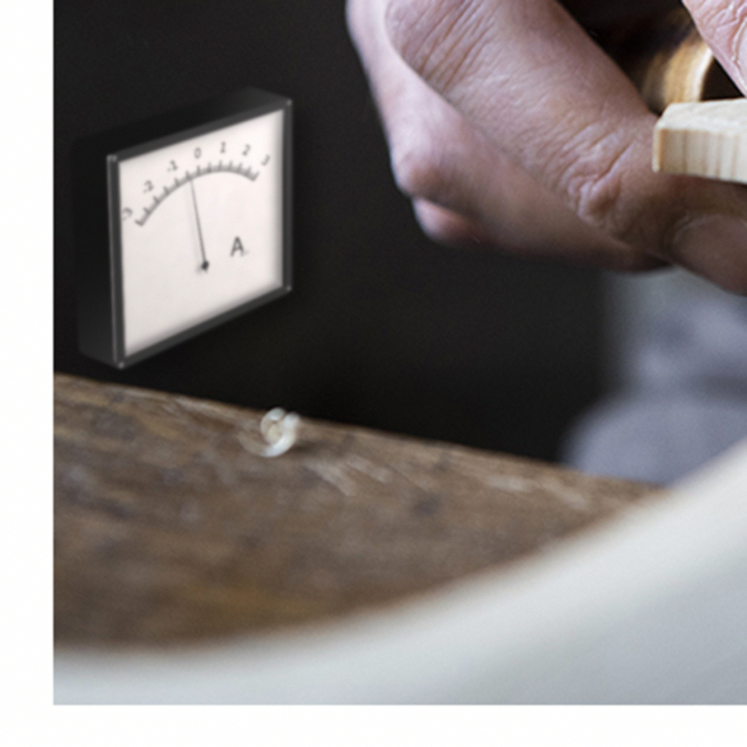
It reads A -0.5
